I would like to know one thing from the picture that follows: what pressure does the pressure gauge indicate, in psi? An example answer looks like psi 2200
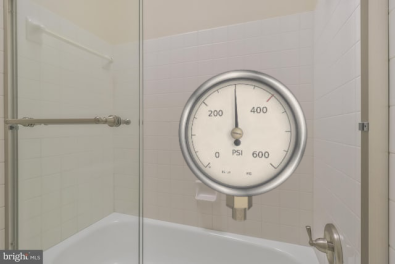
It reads psi 300
